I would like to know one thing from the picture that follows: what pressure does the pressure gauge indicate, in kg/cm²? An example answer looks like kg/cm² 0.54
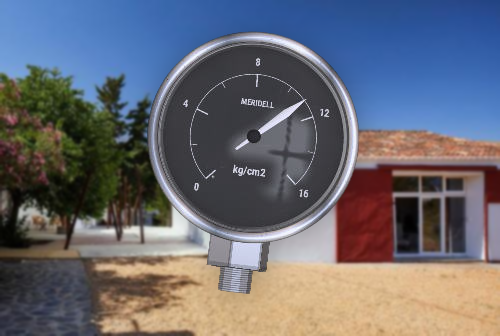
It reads kg/cm² 11
